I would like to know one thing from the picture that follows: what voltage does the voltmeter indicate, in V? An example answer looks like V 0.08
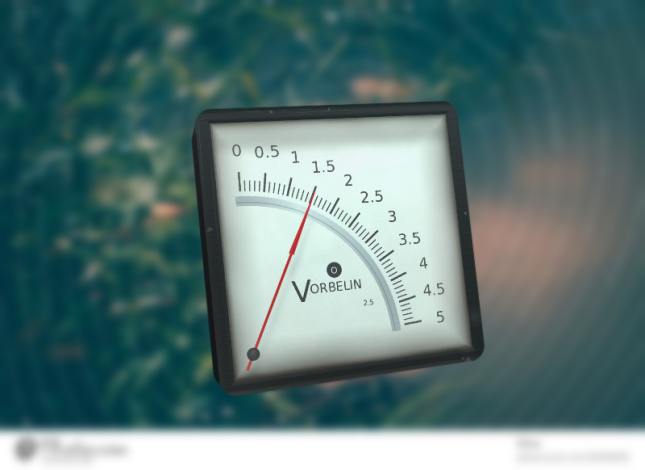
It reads V 1.5
